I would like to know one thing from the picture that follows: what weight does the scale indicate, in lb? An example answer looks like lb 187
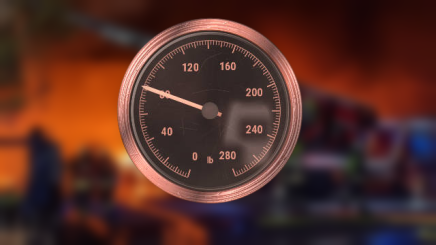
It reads lb 80
